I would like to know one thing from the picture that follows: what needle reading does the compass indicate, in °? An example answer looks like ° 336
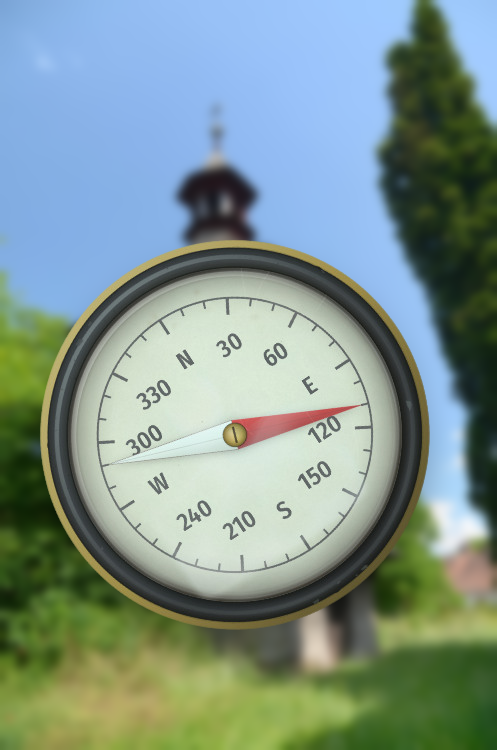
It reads ° 110
